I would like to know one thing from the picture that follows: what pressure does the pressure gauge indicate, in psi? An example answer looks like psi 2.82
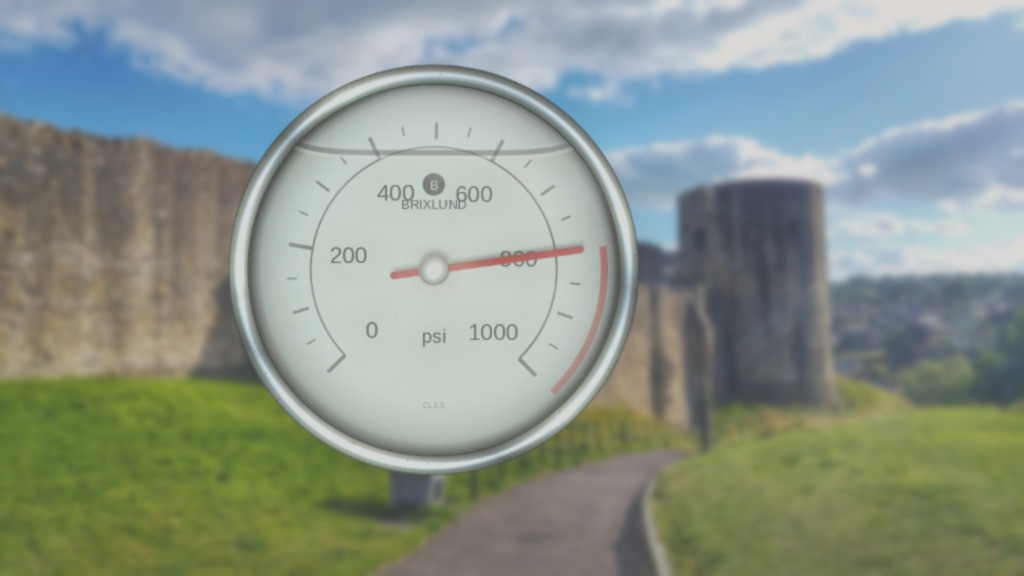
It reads psi 800
